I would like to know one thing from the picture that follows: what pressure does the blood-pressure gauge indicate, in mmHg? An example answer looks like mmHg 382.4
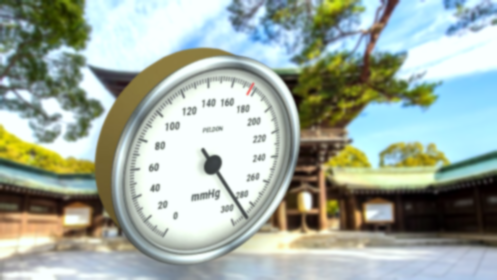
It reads mmHg 290
